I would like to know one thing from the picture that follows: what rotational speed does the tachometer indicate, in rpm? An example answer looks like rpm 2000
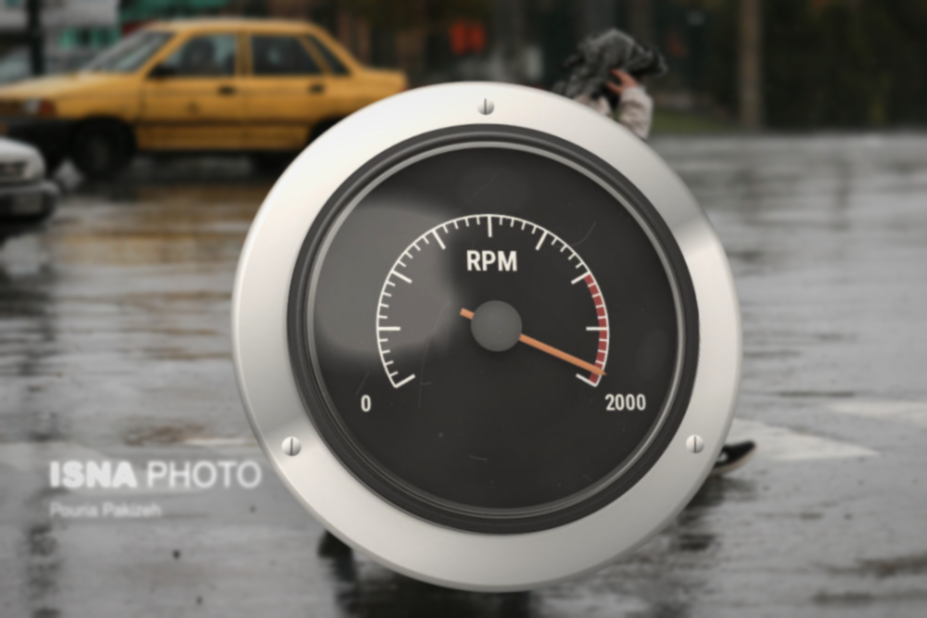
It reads rpm 1950
